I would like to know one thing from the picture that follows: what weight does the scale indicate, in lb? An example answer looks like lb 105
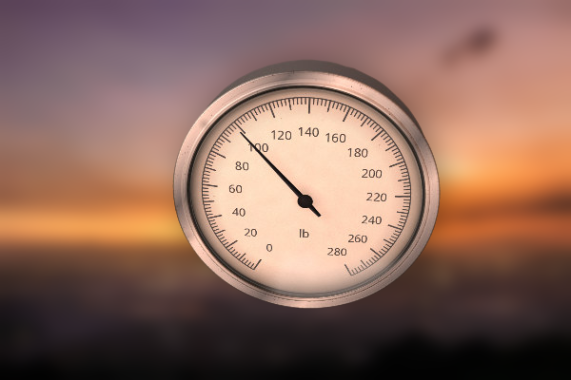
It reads lb 100
